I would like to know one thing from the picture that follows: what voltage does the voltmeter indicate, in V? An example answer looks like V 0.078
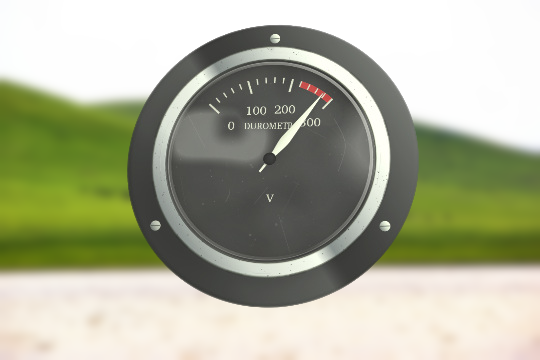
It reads V 280
